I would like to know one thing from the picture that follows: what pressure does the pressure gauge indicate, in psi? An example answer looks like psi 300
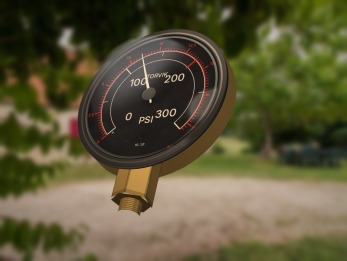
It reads psi 125
